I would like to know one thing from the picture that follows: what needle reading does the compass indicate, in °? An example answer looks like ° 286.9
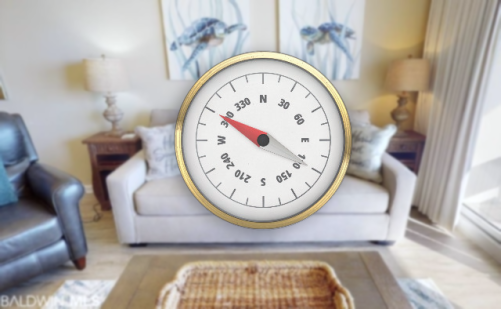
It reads ° 300
